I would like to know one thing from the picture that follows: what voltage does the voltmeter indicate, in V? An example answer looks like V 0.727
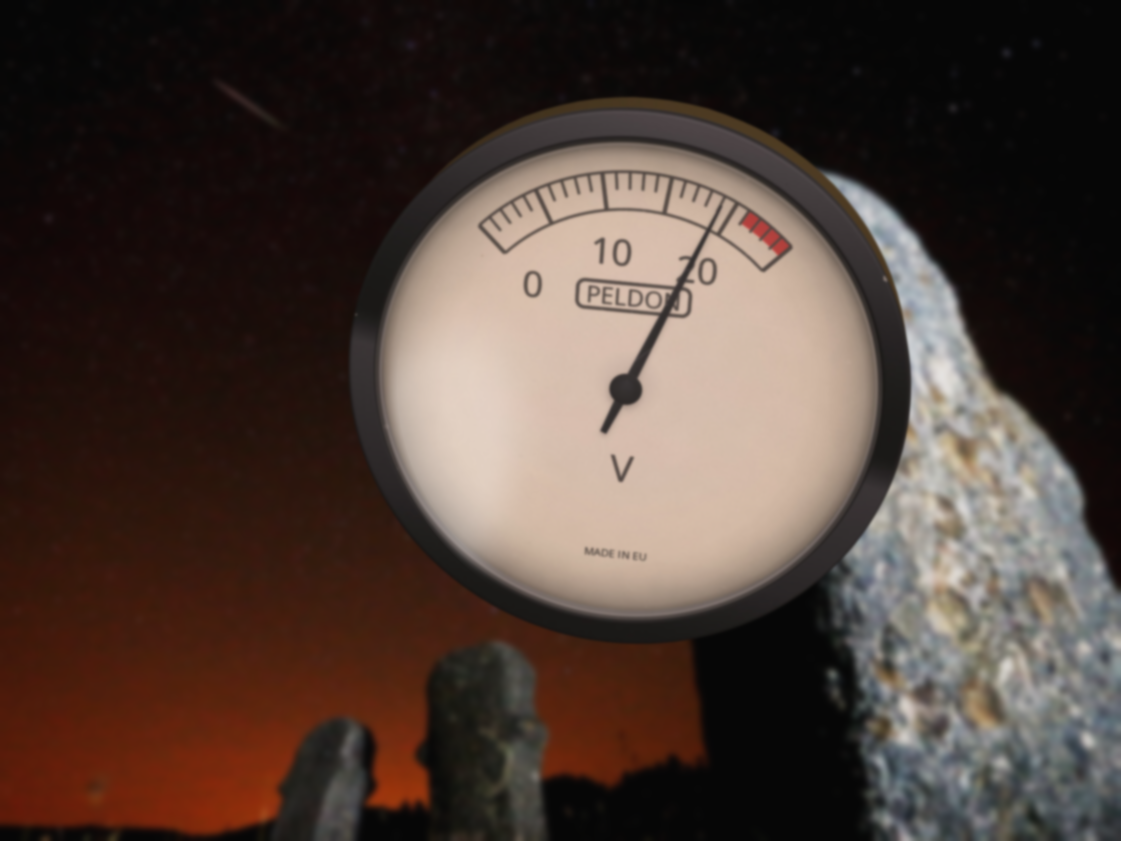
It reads V 19
